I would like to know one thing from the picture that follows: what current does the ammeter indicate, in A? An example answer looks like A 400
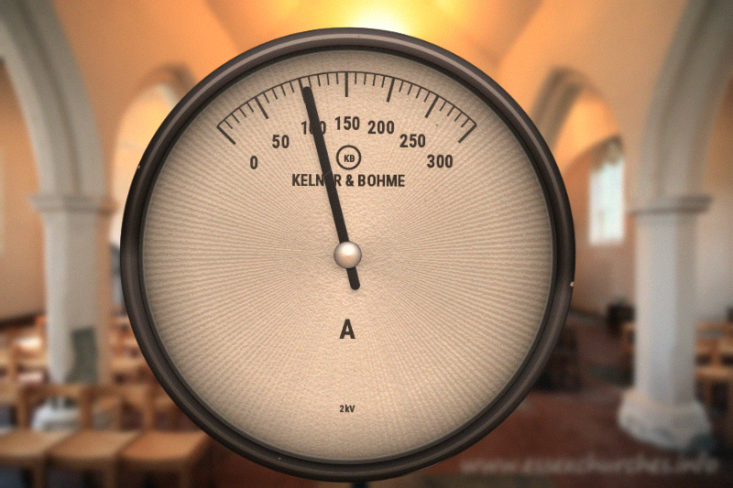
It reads A 105
